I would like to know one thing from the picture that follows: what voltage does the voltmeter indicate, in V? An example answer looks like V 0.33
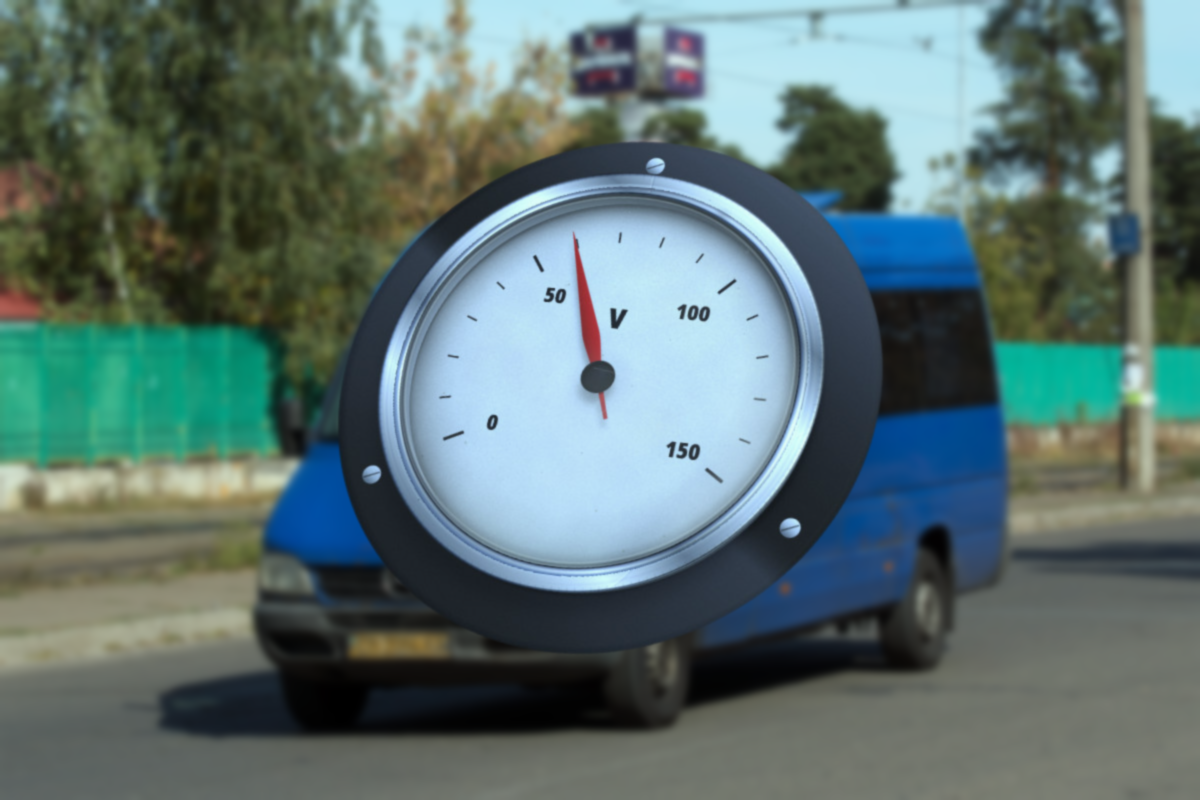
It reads V 60
